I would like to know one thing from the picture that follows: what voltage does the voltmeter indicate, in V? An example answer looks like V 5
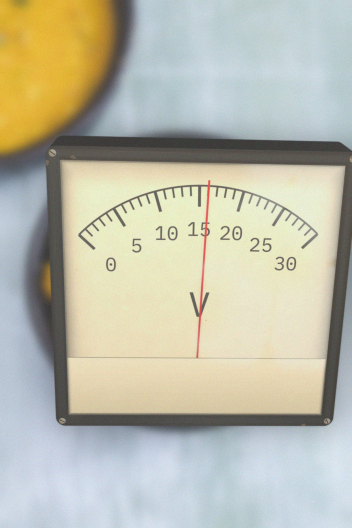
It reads V 16
